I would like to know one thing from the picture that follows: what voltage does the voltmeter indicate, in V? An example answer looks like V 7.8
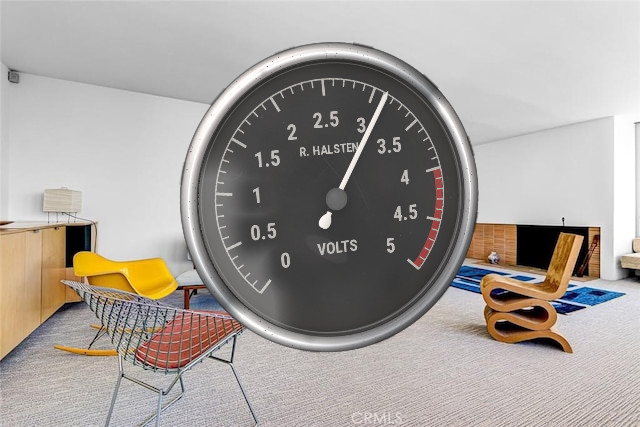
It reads V 3.1
